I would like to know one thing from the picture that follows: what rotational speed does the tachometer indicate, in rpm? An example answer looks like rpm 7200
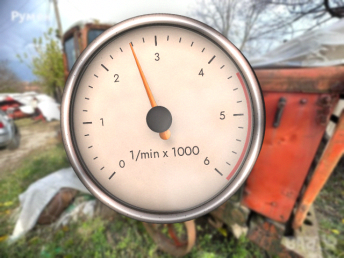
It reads rpm 2600
